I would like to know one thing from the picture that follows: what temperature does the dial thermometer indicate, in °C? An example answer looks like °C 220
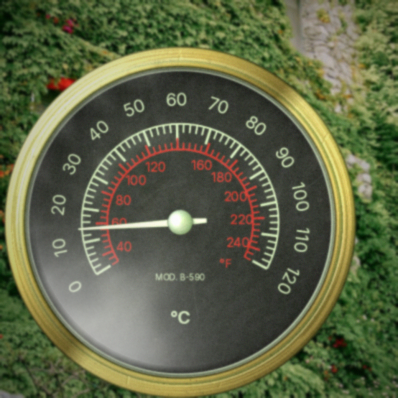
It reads °C 14
